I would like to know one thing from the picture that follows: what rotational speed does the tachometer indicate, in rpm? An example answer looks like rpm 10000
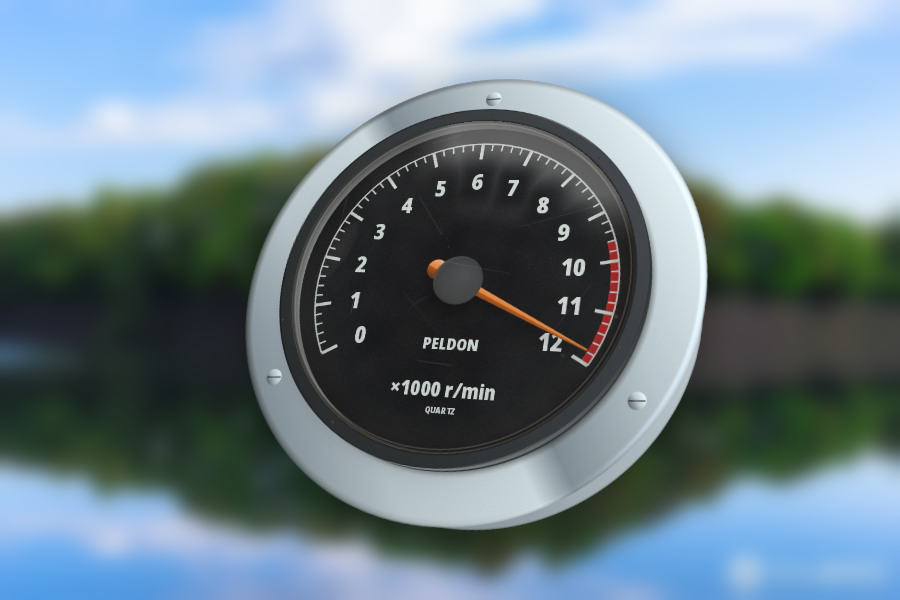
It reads rpm 11800
